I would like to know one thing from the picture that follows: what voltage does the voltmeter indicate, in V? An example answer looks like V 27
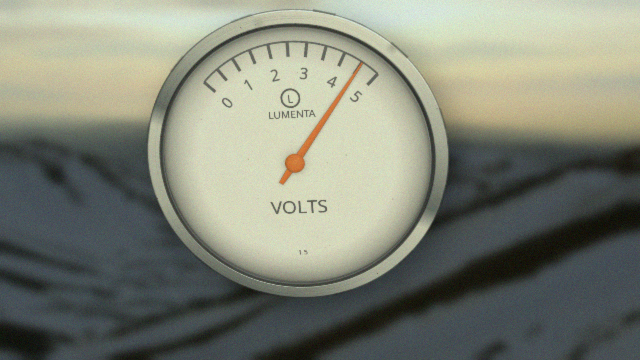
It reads V 4.5
